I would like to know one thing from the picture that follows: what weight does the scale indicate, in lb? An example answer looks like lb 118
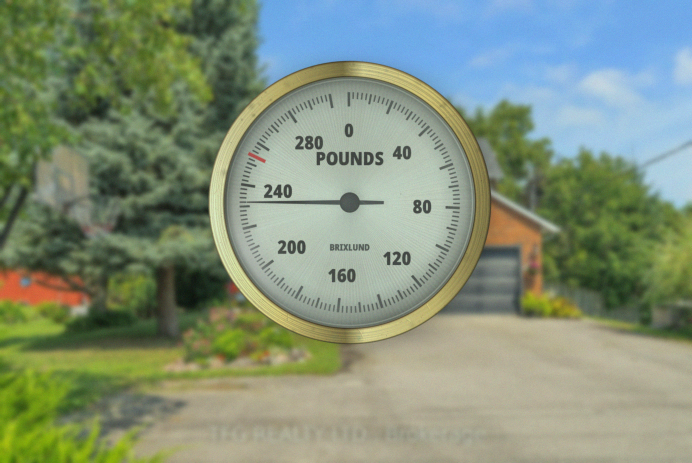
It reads lb 232
